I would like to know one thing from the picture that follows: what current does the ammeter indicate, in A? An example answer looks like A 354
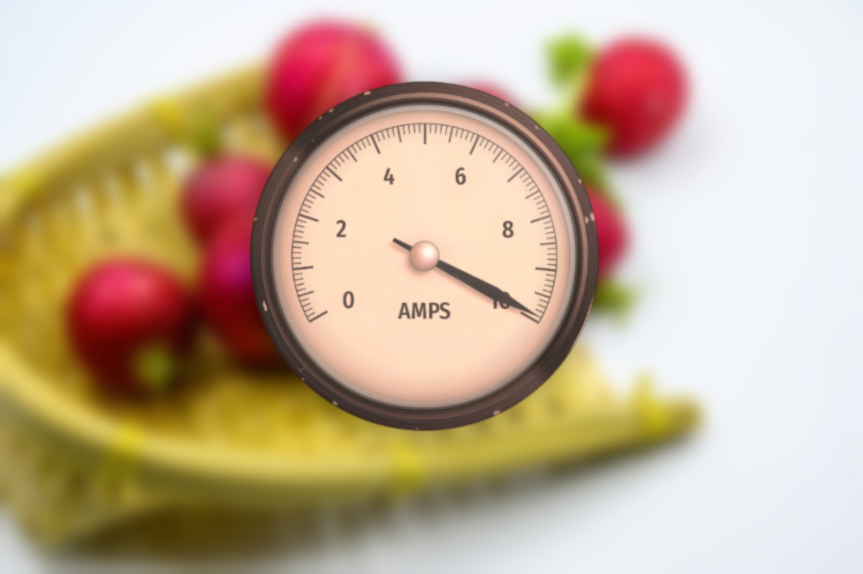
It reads A 9.9
